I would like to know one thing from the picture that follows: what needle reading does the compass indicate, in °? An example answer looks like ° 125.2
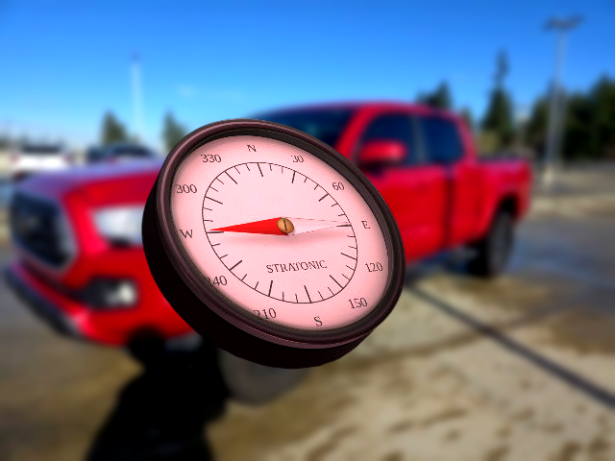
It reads ° 270
